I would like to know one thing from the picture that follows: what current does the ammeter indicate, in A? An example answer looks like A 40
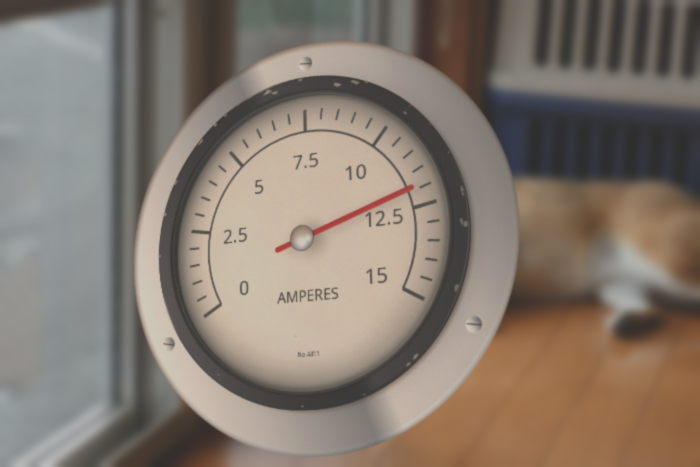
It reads A 12
